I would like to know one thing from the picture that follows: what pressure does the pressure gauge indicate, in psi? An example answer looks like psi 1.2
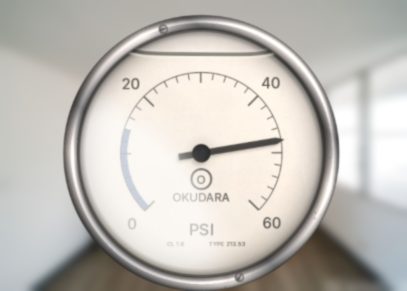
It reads psi 48
